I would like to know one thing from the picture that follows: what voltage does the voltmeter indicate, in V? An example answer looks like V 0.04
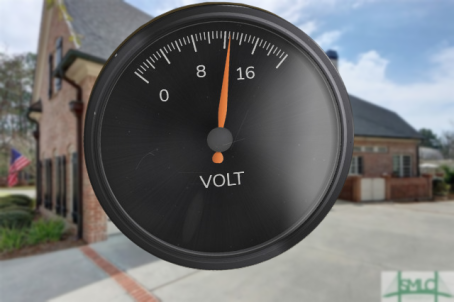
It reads V 12.5
